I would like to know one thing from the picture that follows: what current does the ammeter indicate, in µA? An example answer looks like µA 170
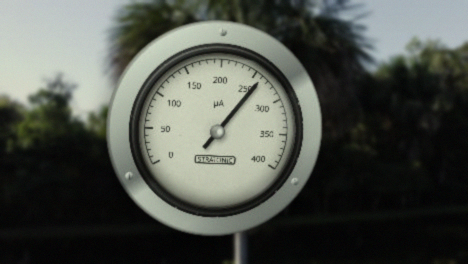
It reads µA 260
